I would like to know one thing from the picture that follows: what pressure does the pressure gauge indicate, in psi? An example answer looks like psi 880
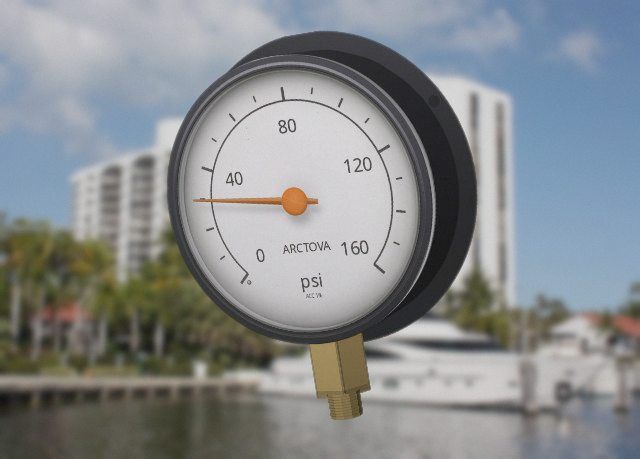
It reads psi 30
